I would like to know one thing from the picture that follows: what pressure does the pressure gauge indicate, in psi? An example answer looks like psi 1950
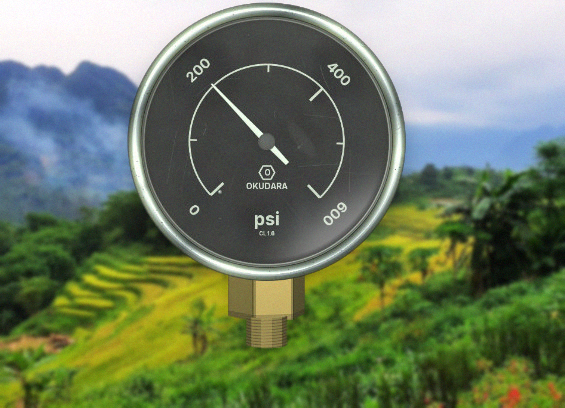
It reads psi 200
